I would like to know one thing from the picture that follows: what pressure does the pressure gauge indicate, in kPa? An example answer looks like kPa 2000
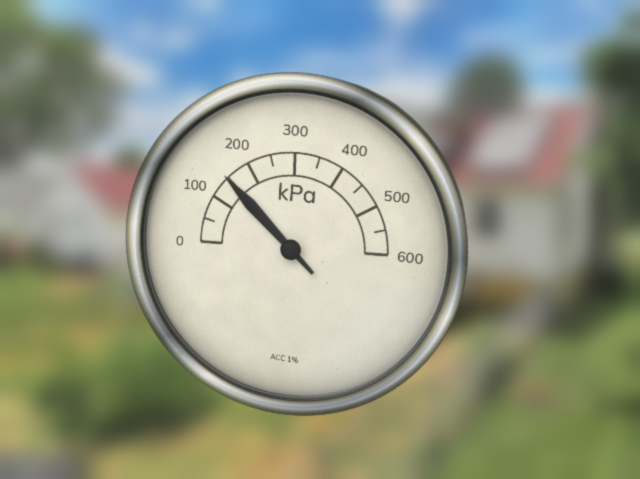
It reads kPa 150
